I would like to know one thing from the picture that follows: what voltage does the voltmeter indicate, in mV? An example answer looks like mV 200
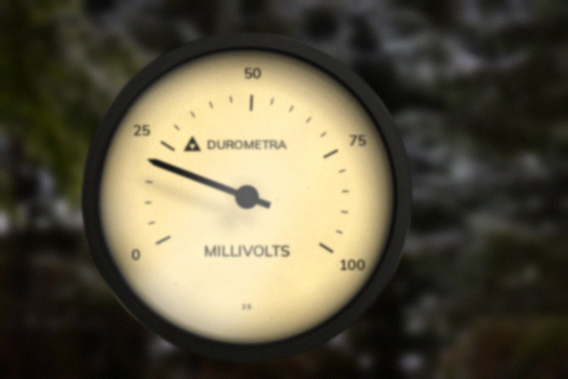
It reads mV 20
